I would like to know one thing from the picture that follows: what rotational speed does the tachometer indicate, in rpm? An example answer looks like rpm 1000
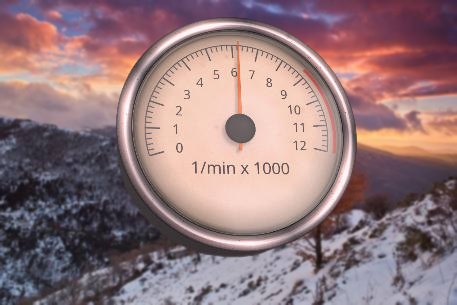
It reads rpm 6200
